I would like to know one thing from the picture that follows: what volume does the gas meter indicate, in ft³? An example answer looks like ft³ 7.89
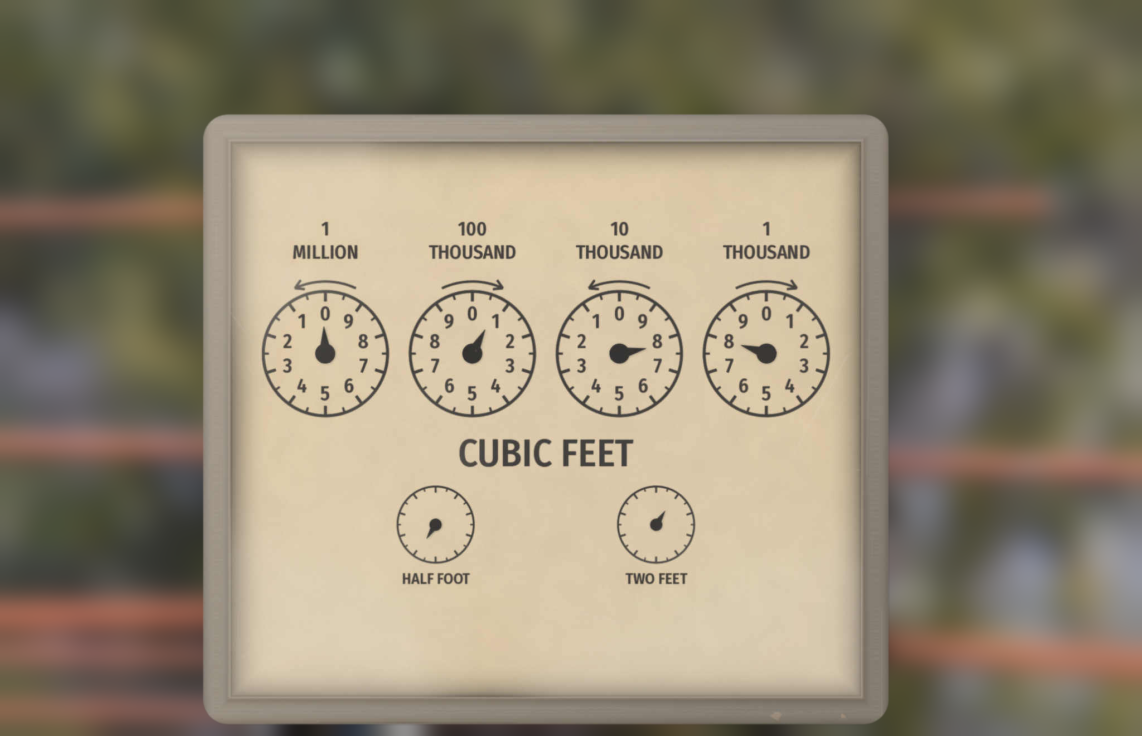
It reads ft³ 7800
